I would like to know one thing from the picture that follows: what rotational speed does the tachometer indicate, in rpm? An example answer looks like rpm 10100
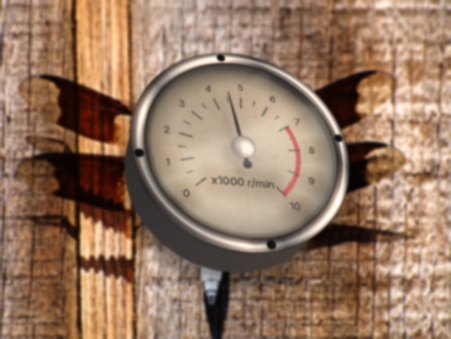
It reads rpm 4500
